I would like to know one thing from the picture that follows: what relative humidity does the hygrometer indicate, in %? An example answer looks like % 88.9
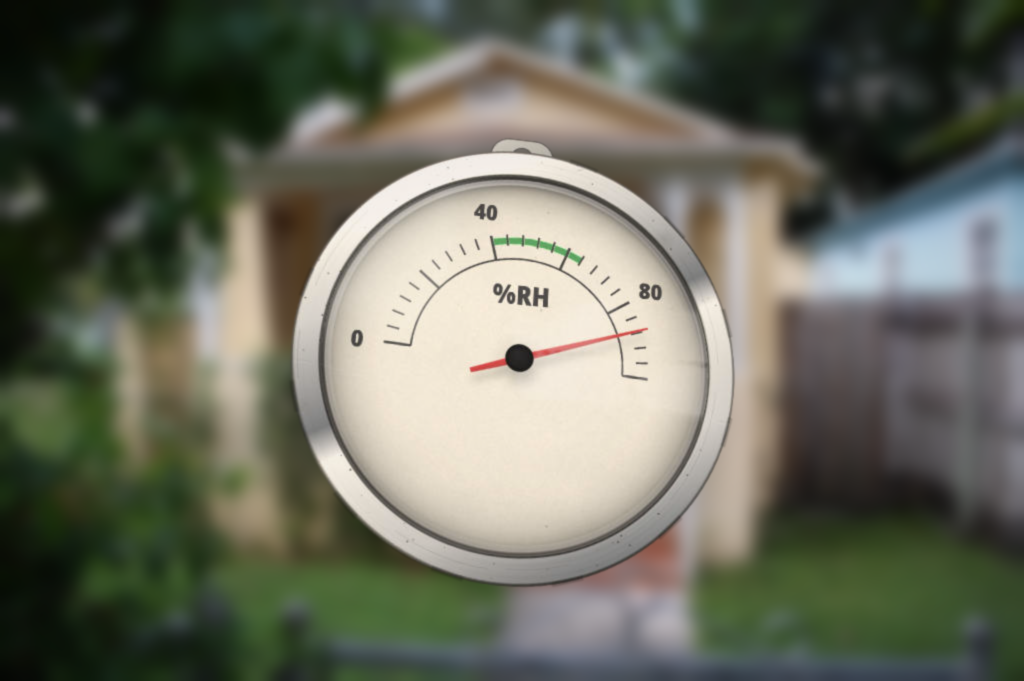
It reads % 88
